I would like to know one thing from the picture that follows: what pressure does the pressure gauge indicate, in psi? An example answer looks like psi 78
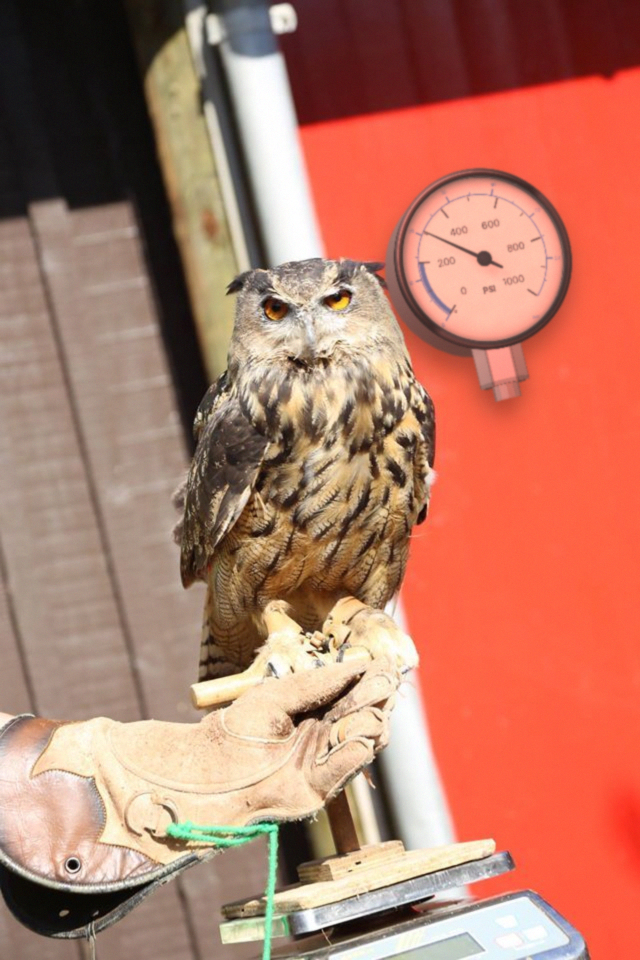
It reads psi 300
